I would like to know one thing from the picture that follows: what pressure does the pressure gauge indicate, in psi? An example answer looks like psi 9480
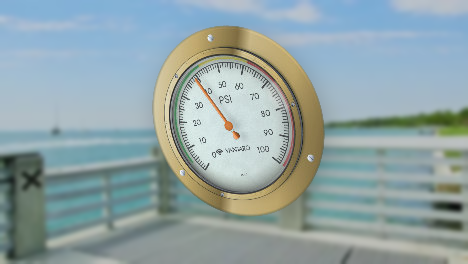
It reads psi 40
